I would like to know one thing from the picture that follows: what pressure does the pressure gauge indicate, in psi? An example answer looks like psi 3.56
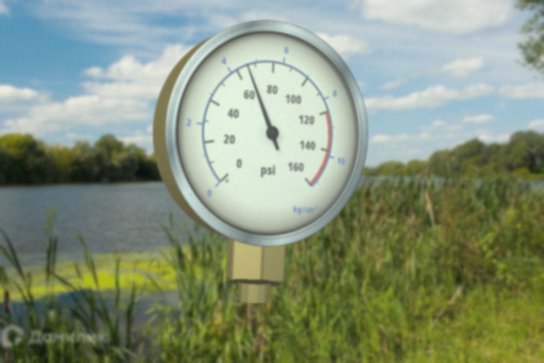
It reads psi 65
